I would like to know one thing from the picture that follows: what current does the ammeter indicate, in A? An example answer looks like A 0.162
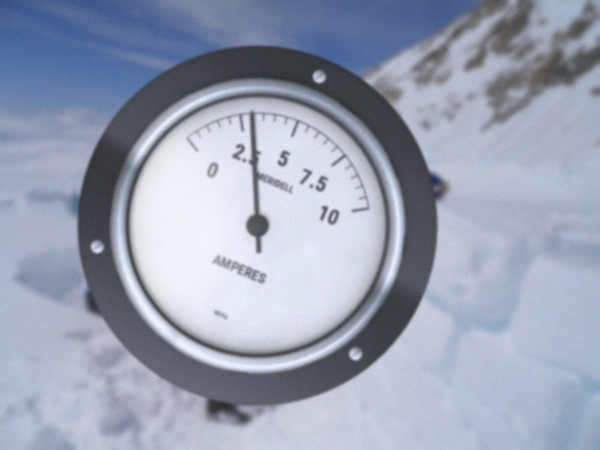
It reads A 3
